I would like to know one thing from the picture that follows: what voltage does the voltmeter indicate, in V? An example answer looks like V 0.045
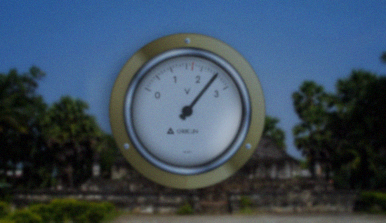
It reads V 2.5
